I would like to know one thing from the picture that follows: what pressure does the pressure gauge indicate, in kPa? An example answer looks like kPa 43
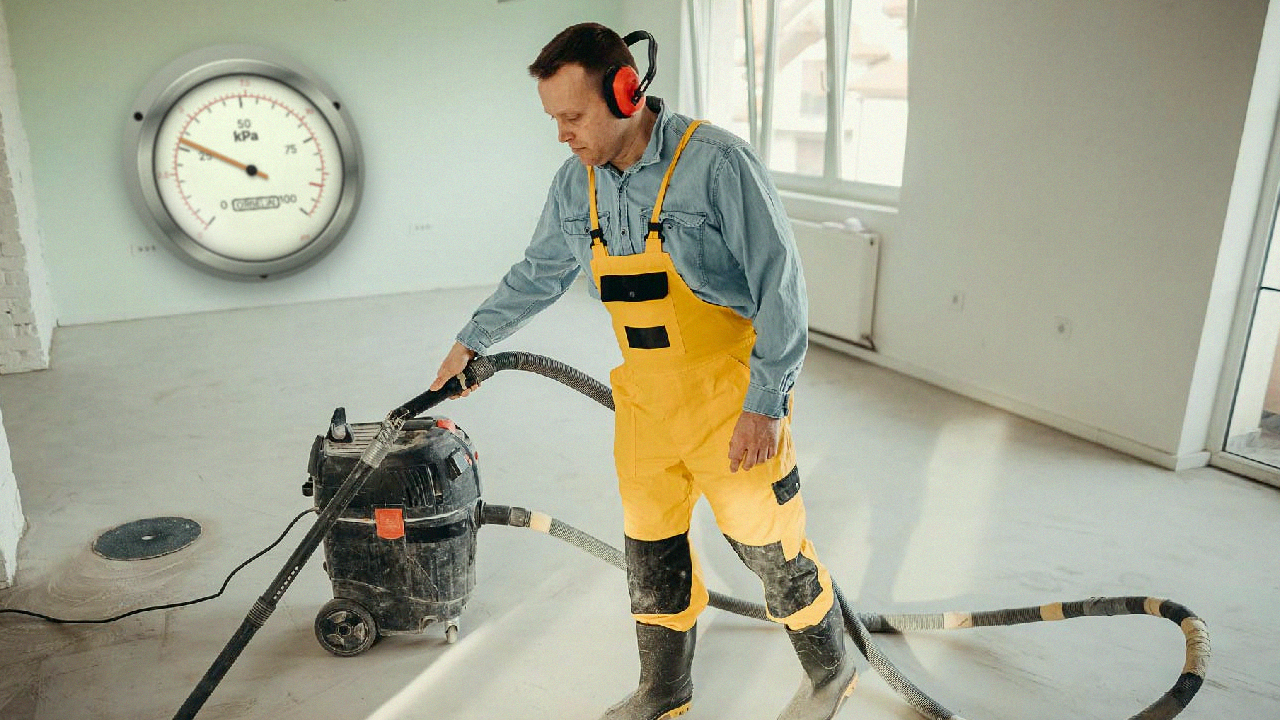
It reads kPa 27.5
